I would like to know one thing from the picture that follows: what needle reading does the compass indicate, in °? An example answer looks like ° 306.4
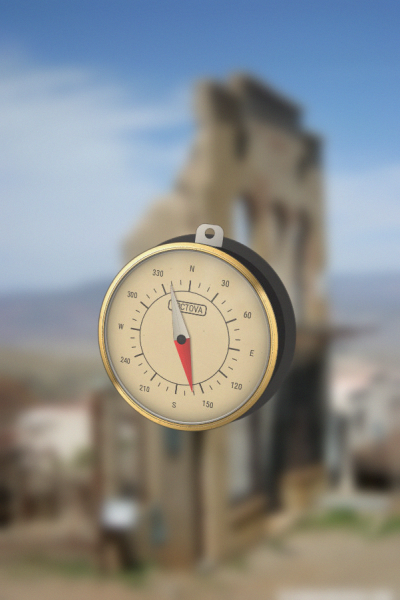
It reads ° 160
